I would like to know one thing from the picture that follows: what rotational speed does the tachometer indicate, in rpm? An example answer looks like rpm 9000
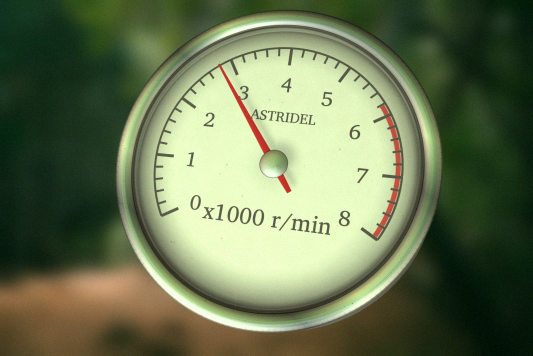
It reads rpm 2800
